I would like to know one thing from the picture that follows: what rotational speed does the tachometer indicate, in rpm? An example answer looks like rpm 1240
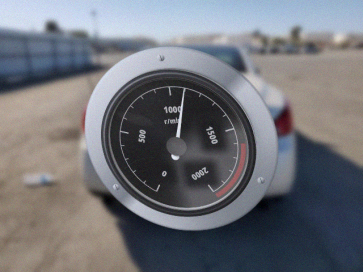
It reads rpm 1100
